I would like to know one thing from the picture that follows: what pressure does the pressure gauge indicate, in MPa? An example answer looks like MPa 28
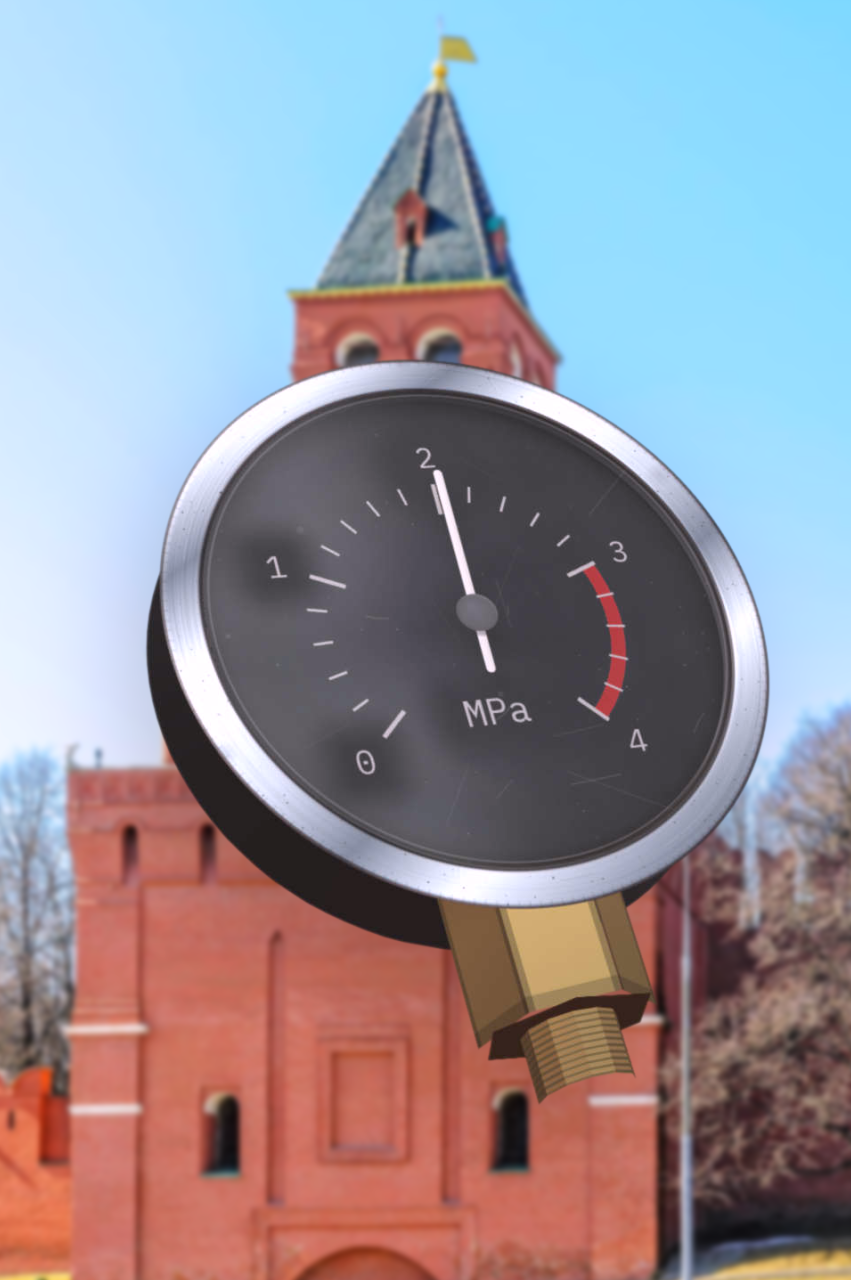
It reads MPa 2
